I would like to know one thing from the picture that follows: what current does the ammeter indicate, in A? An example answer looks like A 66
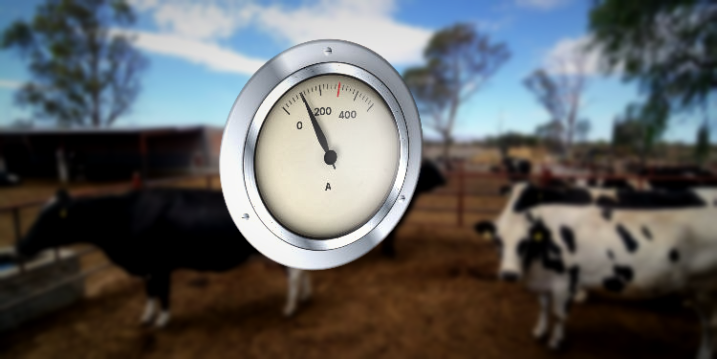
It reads A 100
